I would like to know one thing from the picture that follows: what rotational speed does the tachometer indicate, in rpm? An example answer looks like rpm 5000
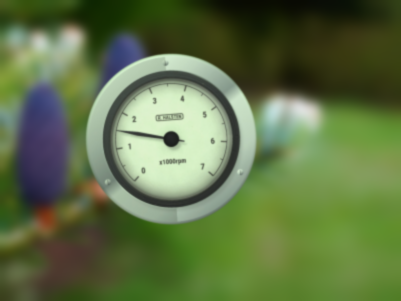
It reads rpm 1500
